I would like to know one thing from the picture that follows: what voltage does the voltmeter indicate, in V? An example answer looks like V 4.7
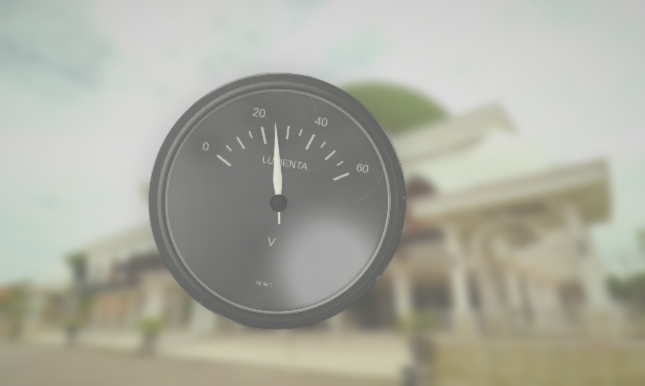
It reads V 25
